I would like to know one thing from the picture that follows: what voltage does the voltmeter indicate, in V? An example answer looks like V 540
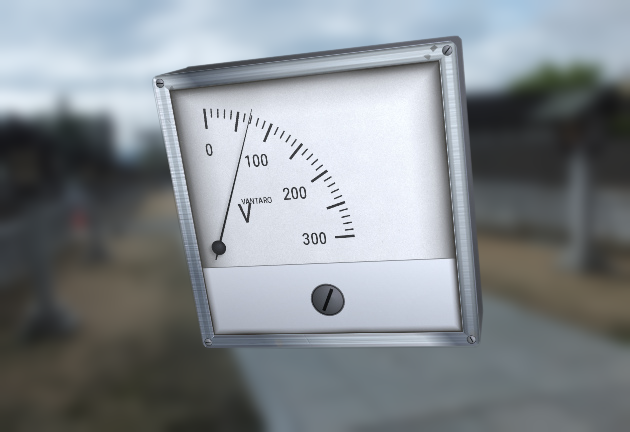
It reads V 70
